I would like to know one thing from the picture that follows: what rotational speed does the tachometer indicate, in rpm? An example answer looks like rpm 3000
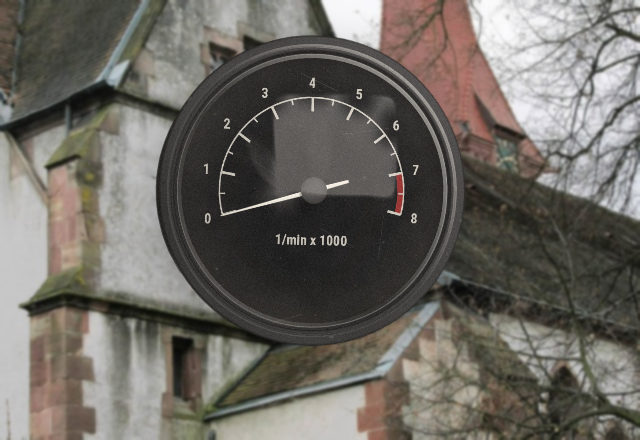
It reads rpm 0
